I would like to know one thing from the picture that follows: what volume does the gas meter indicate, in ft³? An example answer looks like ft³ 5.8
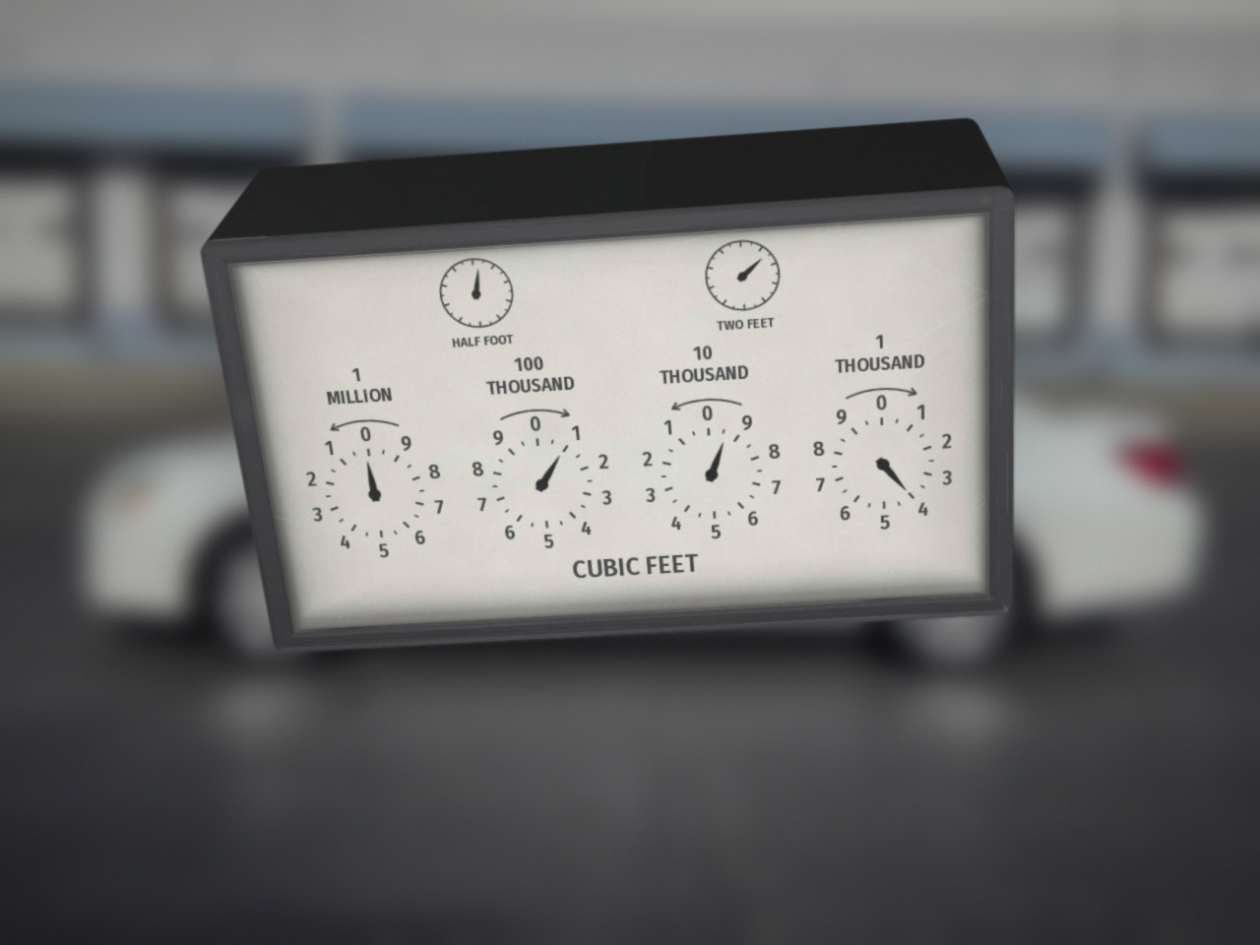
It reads ft³ 9400
